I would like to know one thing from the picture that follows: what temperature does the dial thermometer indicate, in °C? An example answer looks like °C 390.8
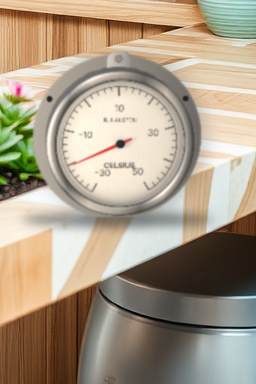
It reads °C -20
